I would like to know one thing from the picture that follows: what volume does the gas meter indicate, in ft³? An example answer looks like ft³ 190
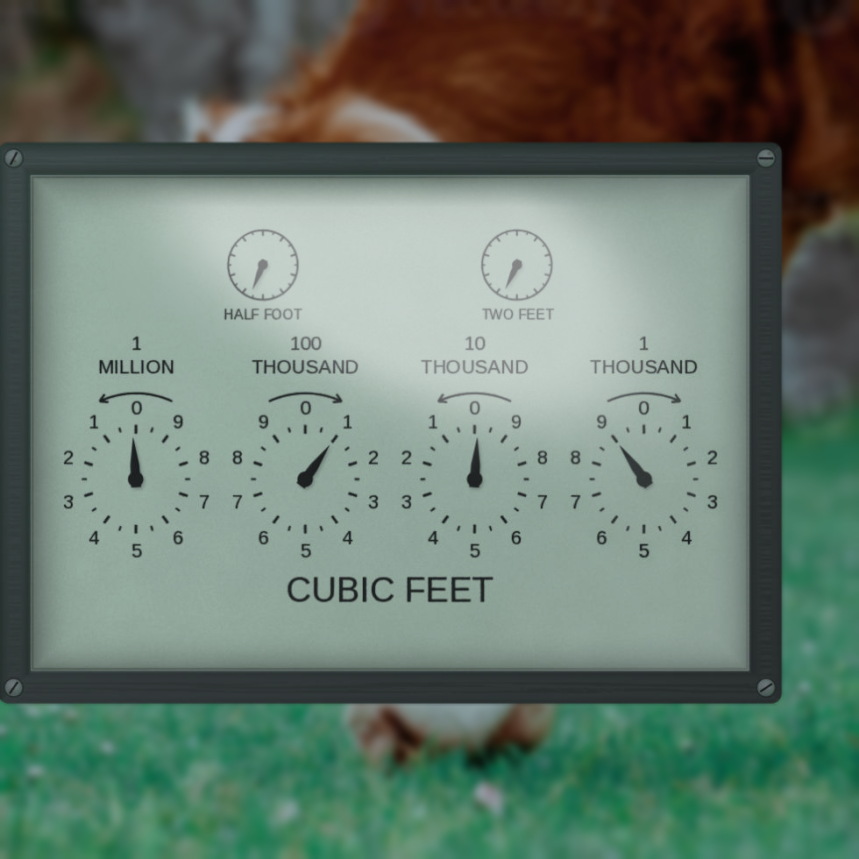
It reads ft³ 9900
